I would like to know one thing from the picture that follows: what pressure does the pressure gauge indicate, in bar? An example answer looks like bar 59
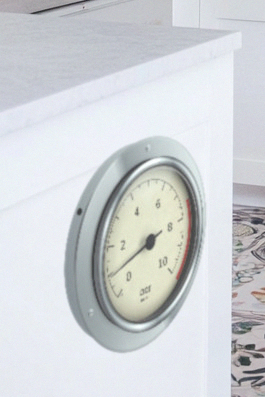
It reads bar 1
